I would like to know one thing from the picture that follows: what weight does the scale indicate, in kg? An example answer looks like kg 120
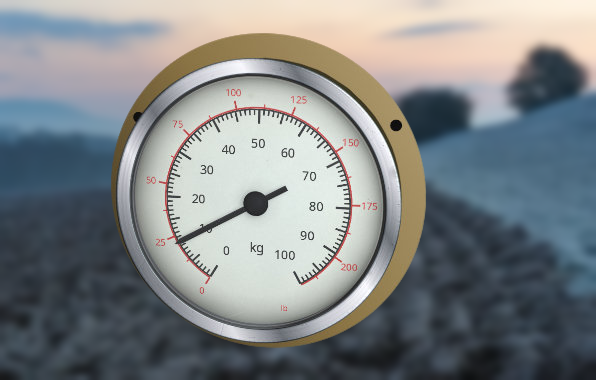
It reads kg 10
